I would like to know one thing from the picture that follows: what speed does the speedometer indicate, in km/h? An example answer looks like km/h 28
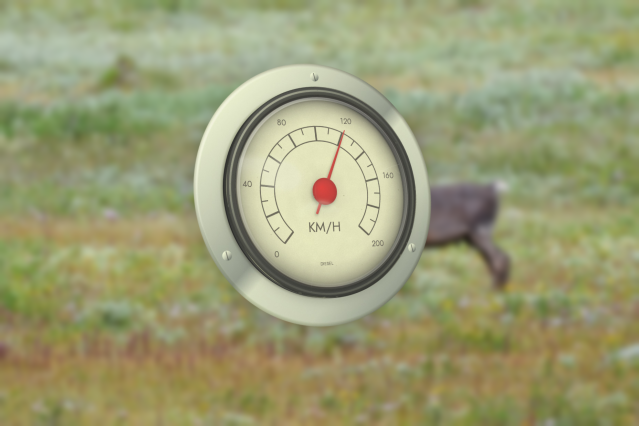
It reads km/h 120
